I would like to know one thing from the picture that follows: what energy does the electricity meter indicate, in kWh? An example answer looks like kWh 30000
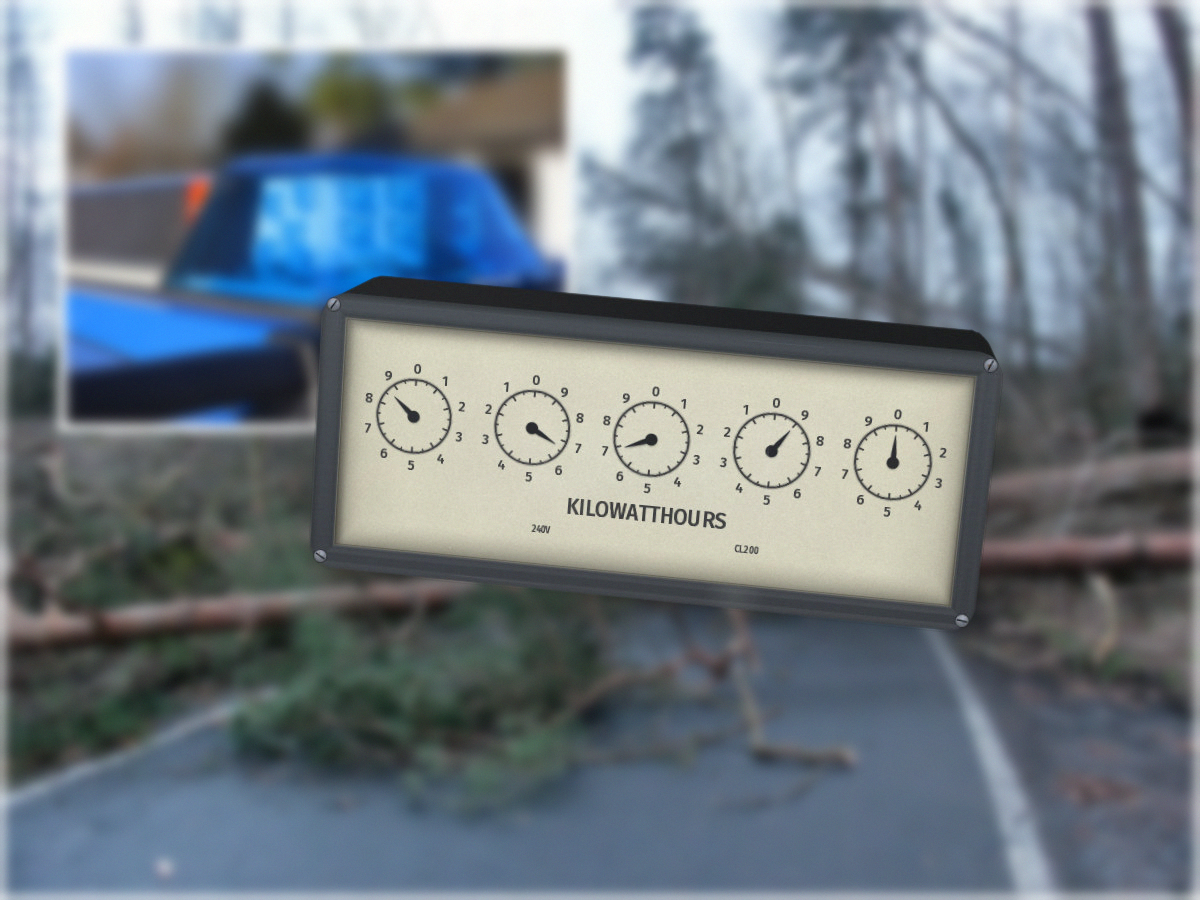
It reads kWh 86690
